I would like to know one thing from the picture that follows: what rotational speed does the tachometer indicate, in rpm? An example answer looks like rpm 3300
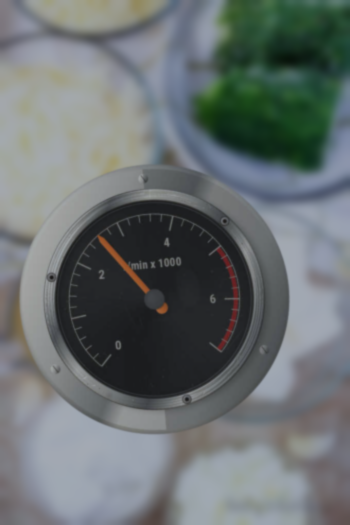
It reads rpm 2600
